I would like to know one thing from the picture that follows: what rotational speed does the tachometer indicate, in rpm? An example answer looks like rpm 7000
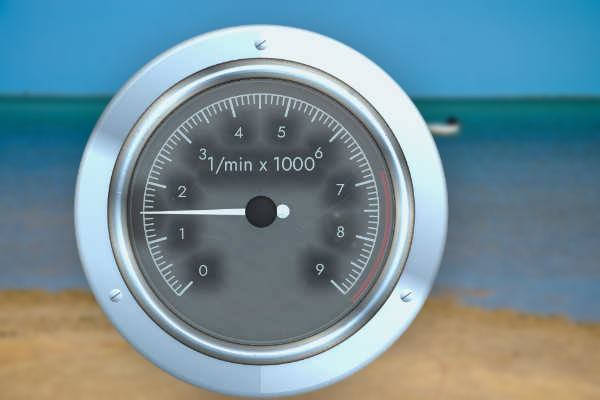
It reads rpm 1500
